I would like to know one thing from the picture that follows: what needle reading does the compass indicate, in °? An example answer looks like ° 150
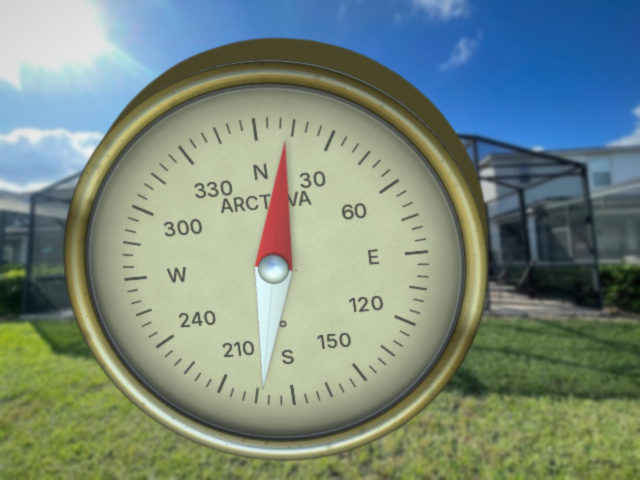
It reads ° 12.5
